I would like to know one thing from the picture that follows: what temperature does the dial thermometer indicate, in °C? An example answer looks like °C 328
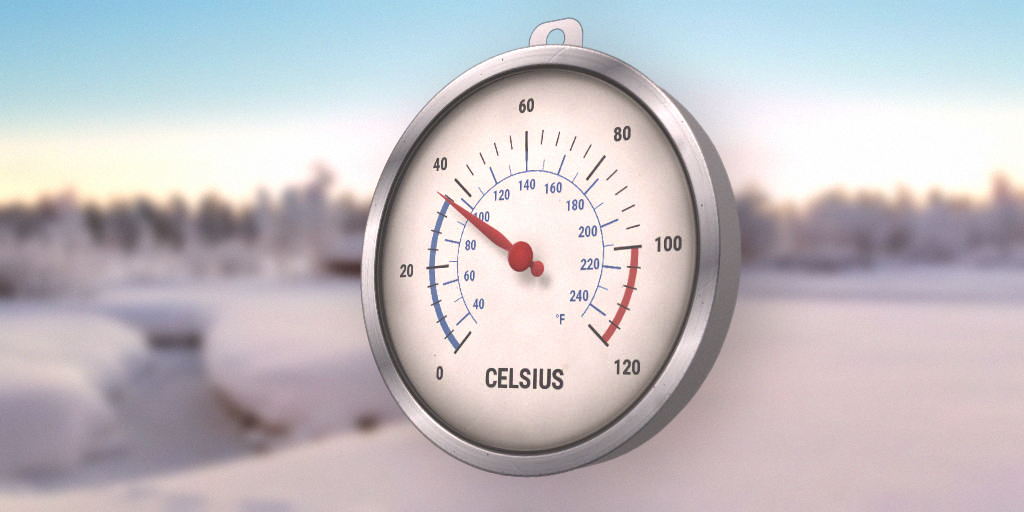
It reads °C 36
